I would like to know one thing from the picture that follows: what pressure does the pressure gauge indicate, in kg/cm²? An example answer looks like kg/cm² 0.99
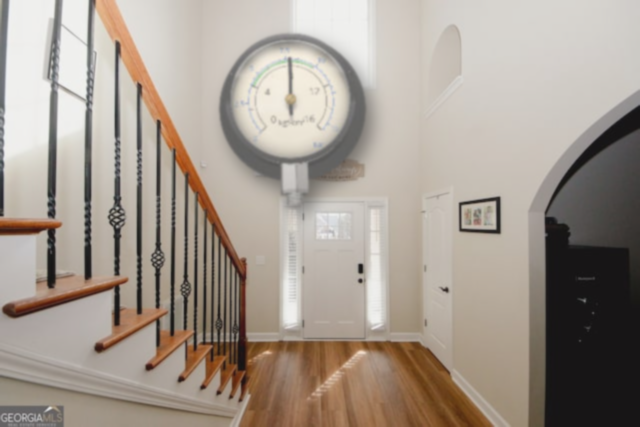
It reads kg/cm² 8
